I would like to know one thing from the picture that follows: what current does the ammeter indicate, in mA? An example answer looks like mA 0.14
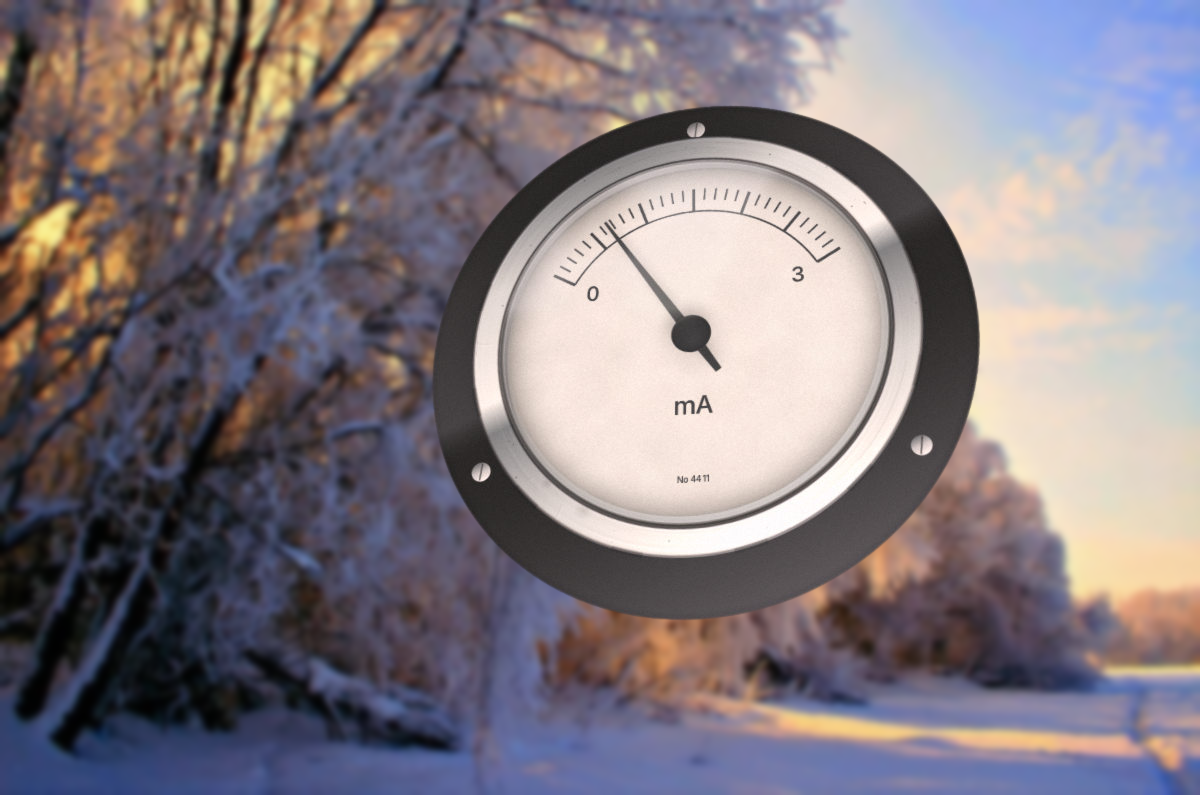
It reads mA 0.65
